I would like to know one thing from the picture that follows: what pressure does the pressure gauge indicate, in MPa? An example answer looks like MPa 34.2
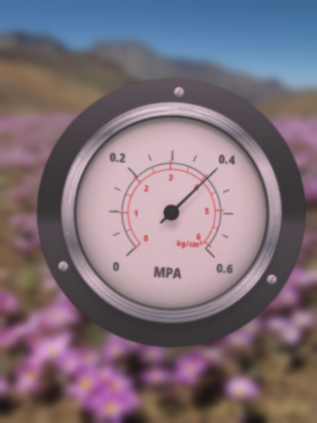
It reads MPa 0.4
